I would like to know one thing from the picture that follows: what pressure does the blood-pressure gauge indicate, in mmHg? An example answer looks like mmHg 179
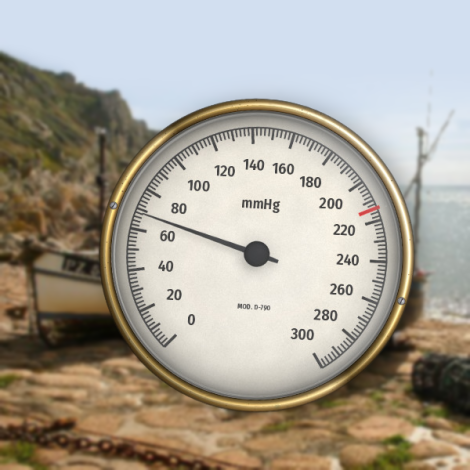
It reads mmHg 68
